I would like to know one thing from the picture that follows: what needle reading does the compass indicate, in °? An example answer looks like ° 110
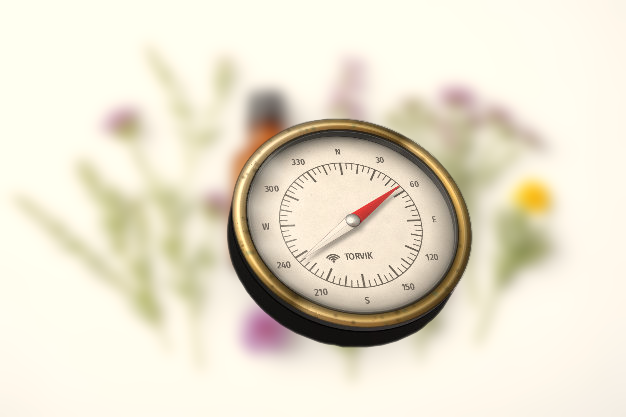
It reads ° 55
